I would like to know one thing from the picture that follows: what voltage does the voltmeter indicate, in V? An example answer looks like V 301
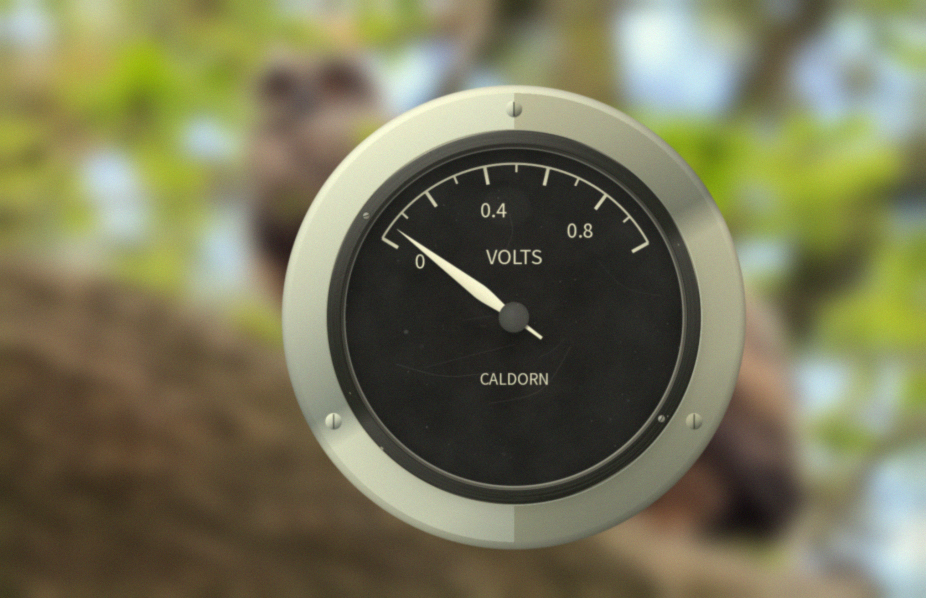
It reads V 0.05
